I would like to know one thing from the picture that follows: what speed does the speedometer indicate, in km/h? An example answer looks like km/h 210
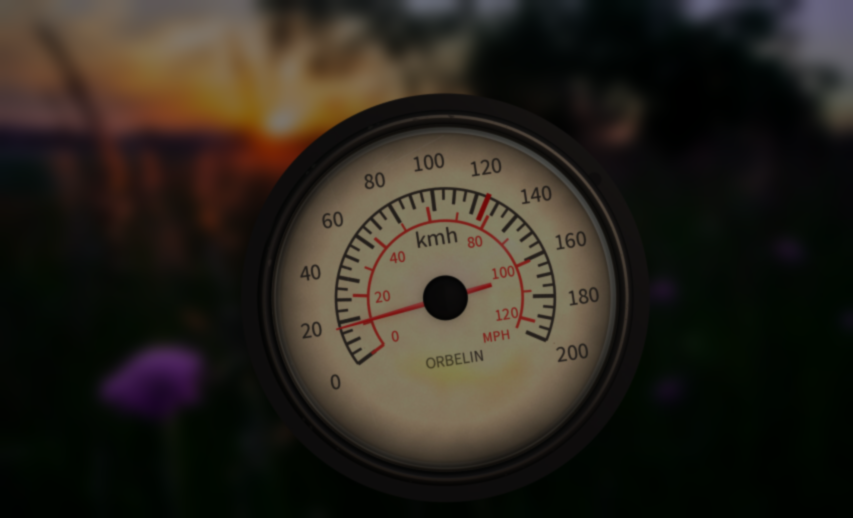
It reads km/h 17.5
